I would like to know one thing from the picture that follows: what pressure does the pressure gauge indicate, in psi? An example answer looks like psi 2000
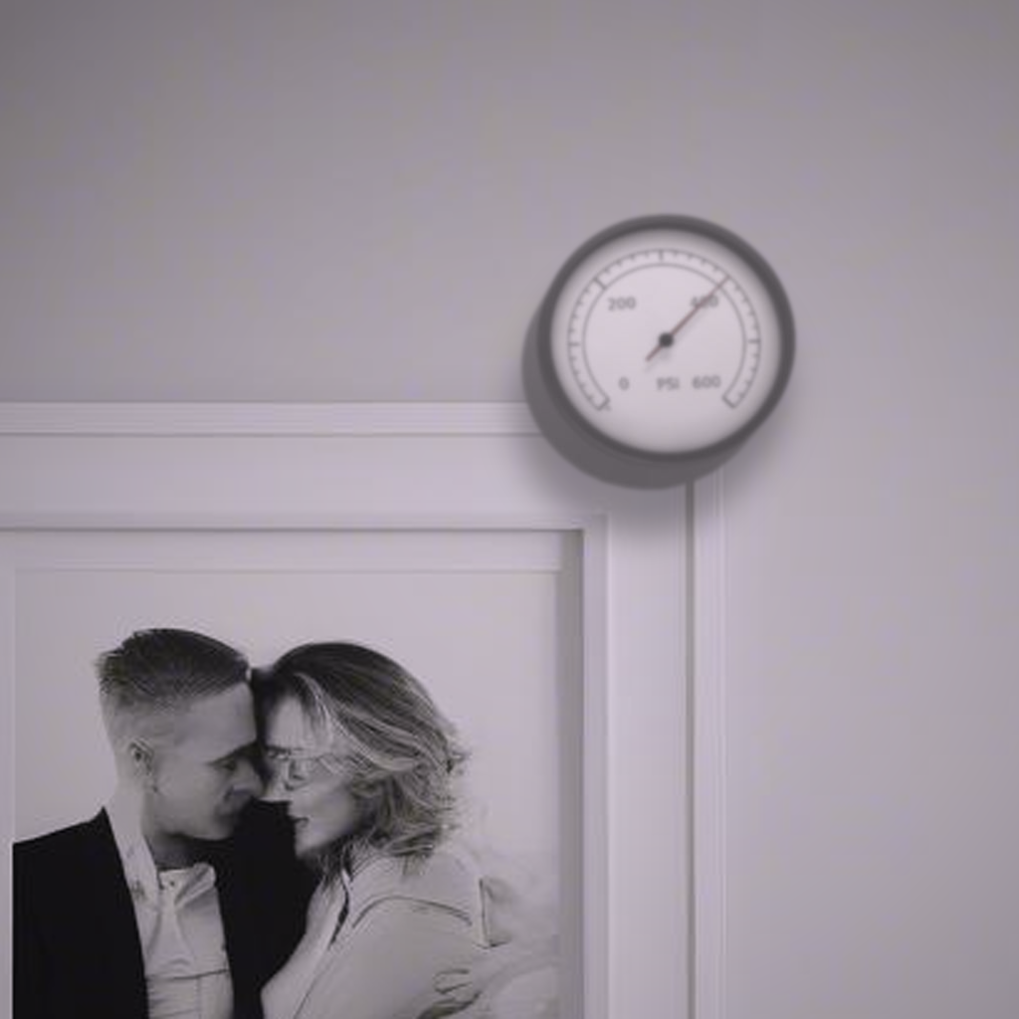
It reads psi 400
